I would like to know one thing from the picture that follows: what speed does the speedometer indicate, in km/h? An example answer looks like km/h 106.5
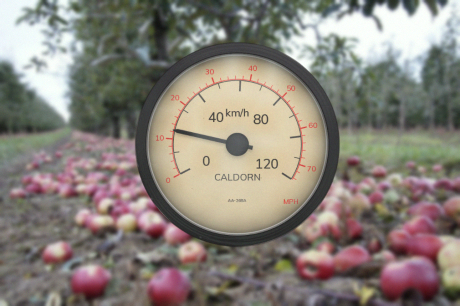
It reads km/h 20
